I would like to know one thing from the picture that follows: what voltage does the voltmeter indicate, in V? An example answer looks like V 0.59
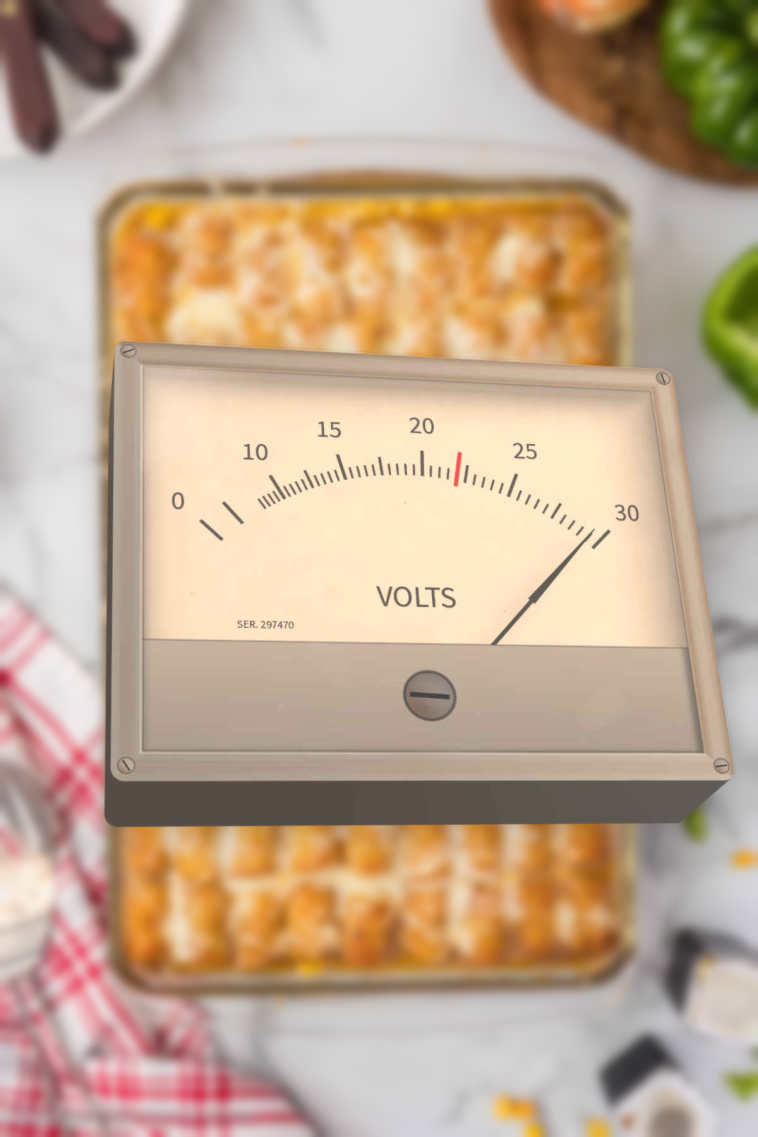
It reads V 29.5
